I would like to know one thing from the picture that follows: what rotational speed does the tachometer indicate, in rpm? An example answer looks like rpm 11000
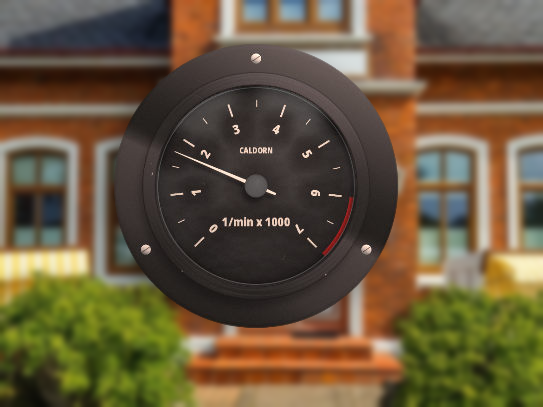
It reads rpm 1750
